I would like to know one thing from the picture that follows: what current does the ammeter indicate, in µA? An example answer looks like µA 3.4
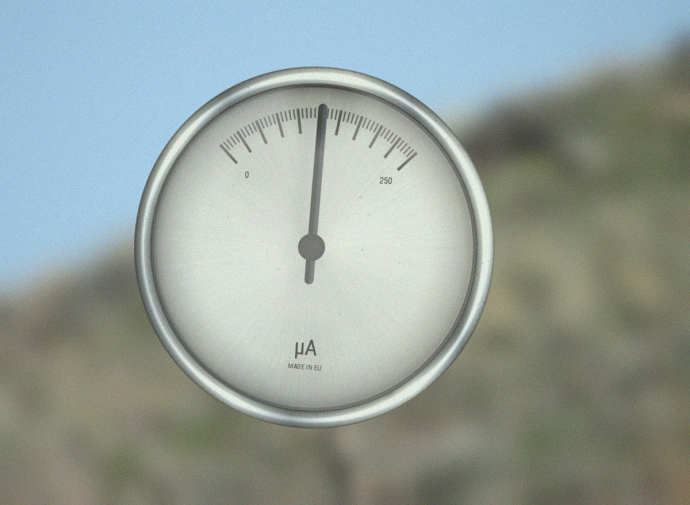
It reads µA 130
